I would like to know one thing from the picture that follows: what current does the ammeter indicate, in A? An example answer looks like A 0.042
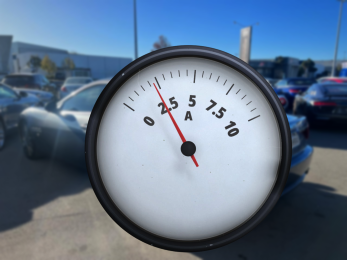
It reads A 2.25
